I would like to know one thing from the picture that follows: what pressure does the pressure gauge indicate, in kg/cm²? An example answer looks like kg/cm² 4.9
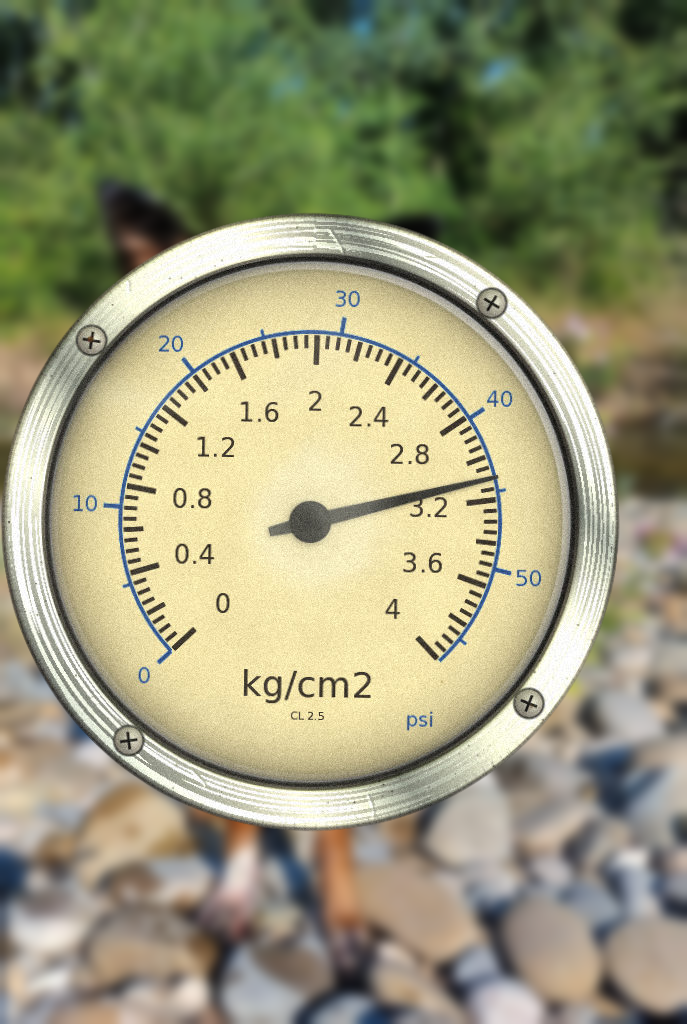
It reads kg/cm² 3.1
